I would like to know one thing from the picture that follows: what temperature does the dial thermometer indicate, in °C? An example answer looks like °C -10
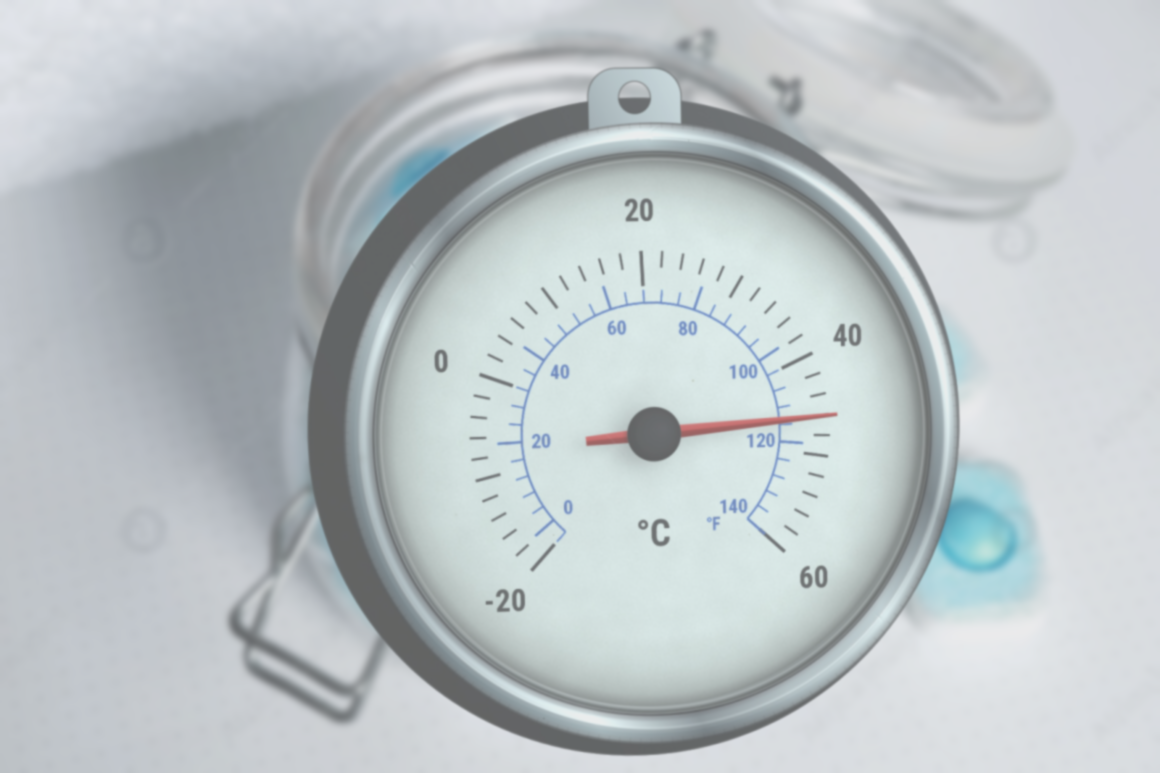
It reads °C 46
